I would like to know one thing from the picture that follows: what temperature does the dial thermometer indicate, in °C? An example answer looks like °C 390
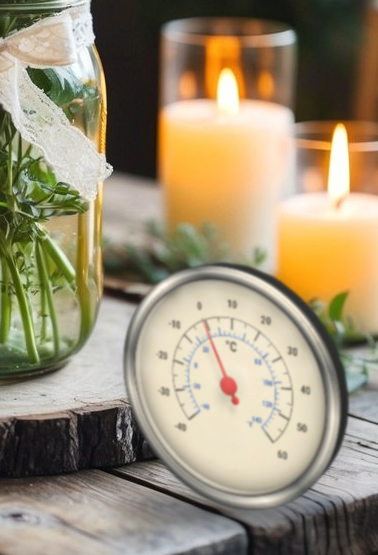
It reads °C 0
